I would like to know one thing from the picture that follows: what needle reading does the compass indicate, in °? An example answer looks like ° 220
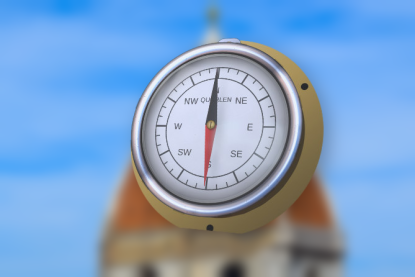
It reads ° 180
